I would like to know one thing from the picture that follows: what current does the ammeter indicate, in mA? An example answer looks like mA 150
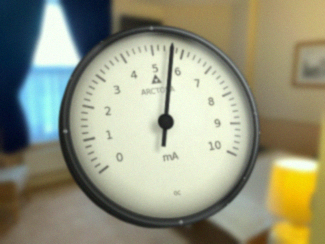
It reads mA 5.6
